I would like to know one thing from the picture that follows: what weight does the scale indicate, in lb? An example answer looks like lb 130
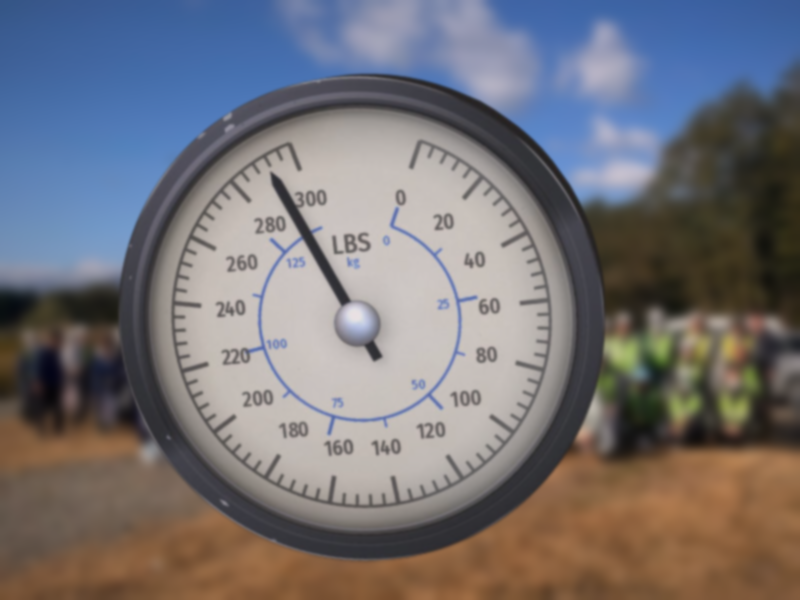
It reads lb 292
